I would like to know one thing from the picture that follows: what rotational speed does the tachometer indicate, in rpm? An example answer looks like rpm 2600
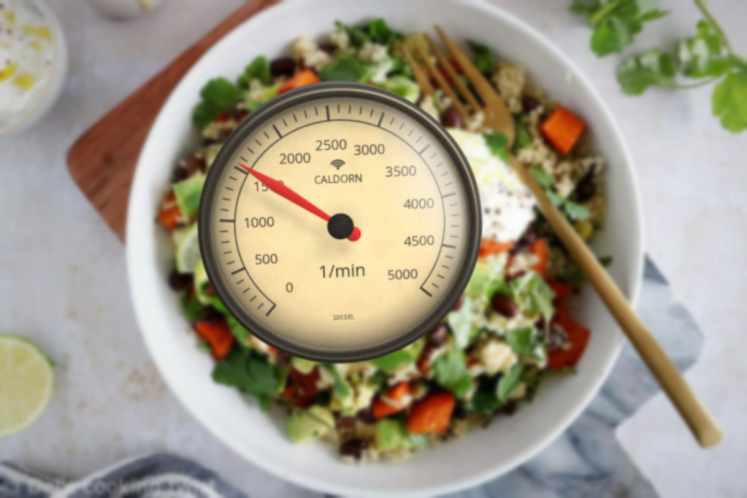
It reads rpm 1550
